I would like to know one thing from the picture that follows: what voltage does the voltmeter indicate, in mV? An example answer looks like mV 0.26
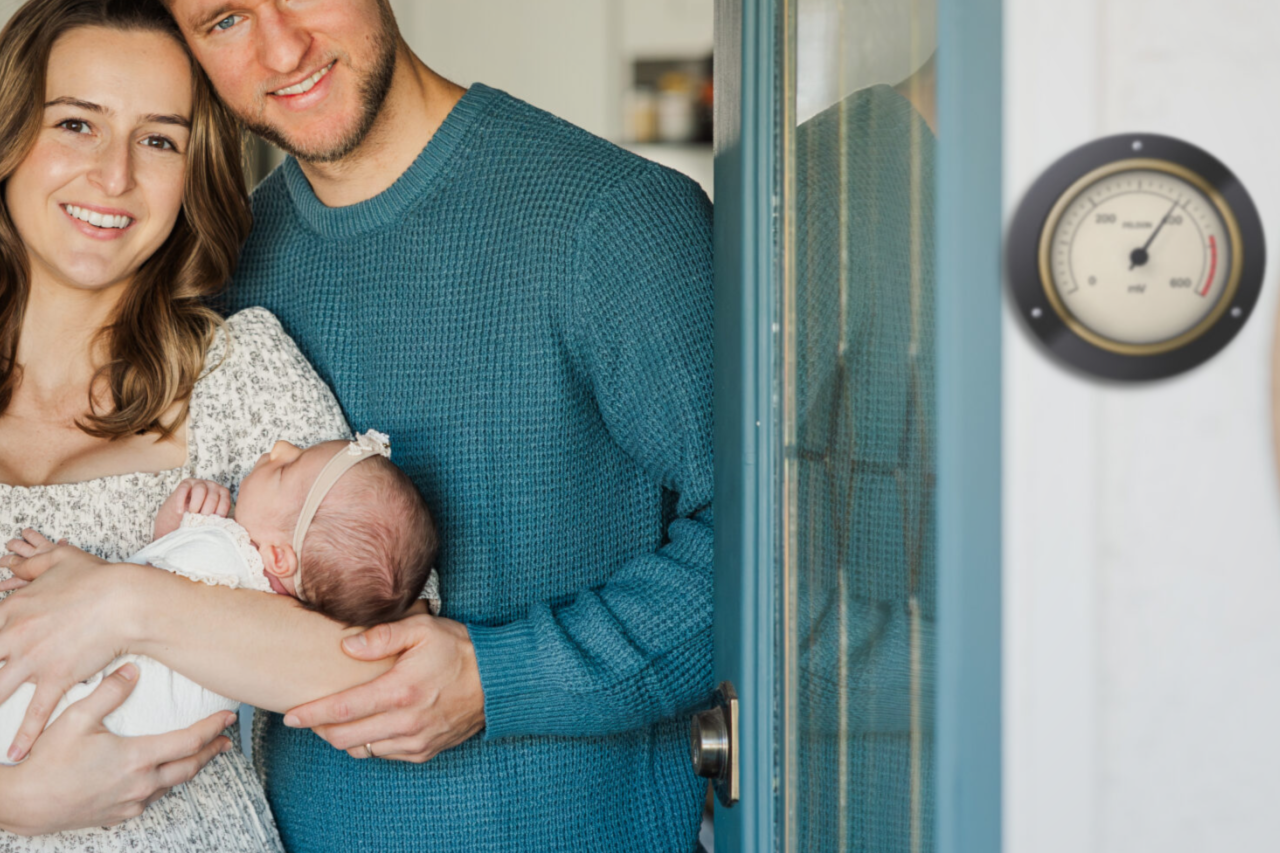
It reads mV 380
